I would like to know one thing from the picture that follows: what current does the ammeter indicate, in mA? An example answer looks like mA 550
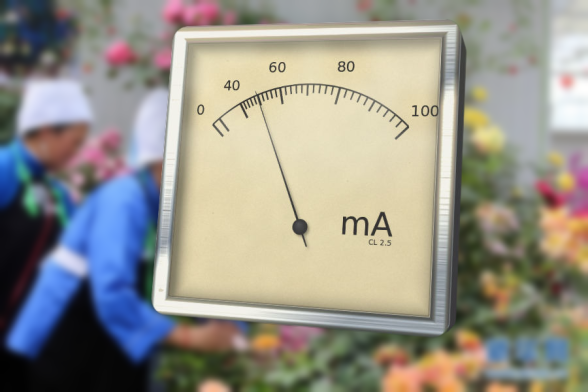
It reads mA 50
